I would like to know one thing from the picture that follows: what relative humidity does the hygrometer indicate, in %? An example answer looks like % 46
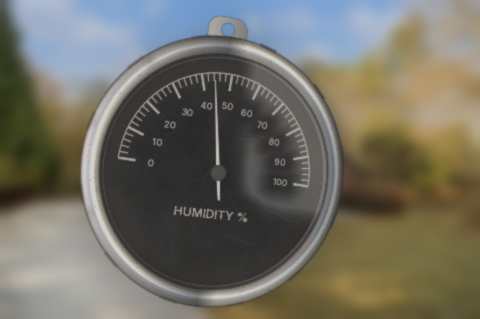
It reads % 44
